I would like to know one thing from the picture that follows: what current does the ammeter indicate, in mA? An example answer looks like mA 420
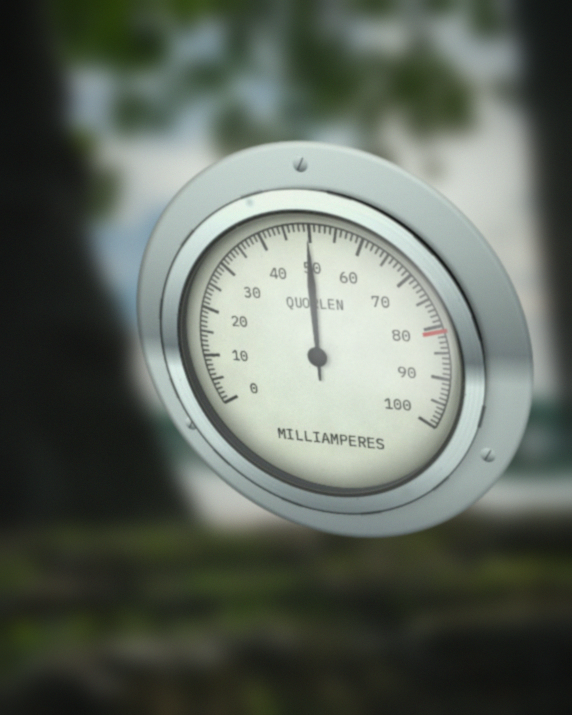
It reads mA 50
